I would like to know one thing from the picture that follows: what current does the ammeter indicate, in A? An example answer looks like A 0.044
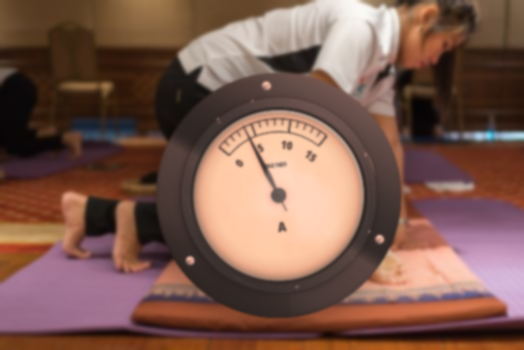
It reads A 4
